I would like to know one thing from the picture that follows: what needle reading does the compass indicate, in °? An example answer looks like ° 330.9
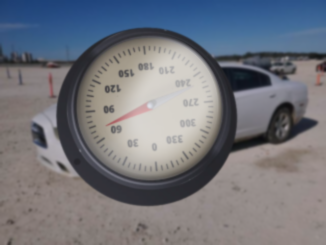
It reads ° 70
